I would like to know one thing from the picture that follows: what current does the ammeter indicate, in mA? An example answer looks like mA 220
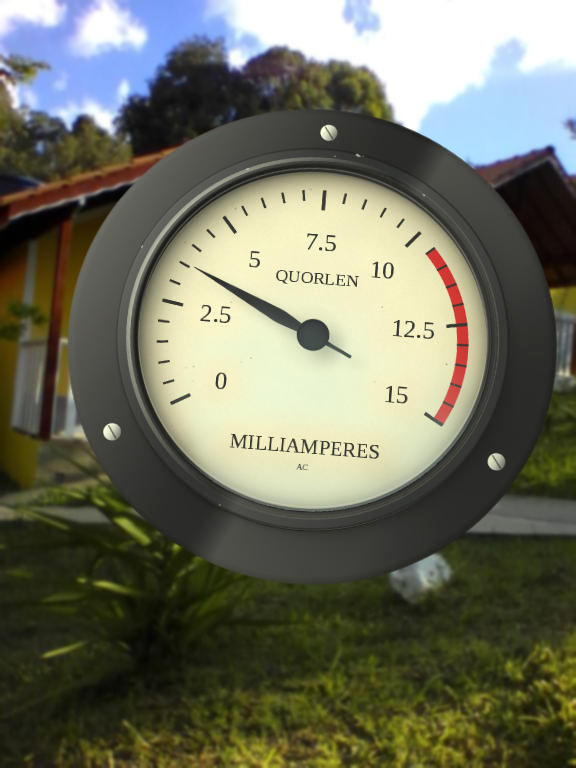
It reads mA 3.5
